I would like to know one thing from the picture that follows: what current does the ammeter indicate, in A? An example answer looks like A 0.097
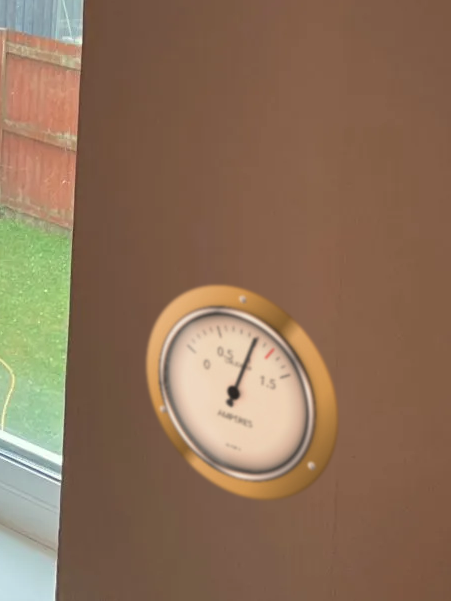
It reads A 1
